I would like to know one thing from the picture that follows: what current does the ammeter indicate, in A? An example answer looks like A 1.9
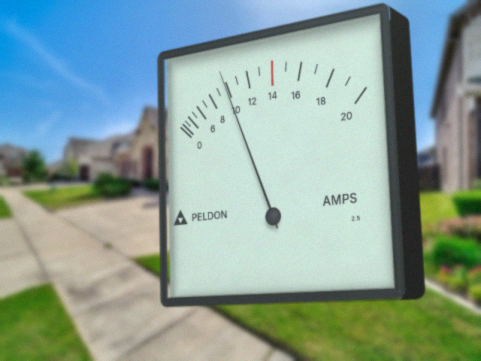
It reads A 10
